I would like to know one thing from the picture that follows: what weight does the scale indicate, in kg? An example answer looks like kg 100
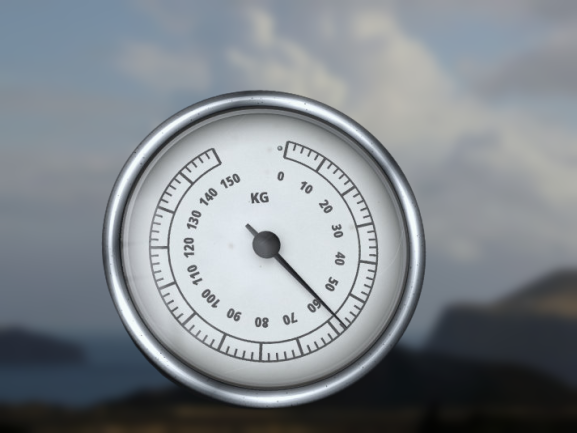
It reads kg 58
